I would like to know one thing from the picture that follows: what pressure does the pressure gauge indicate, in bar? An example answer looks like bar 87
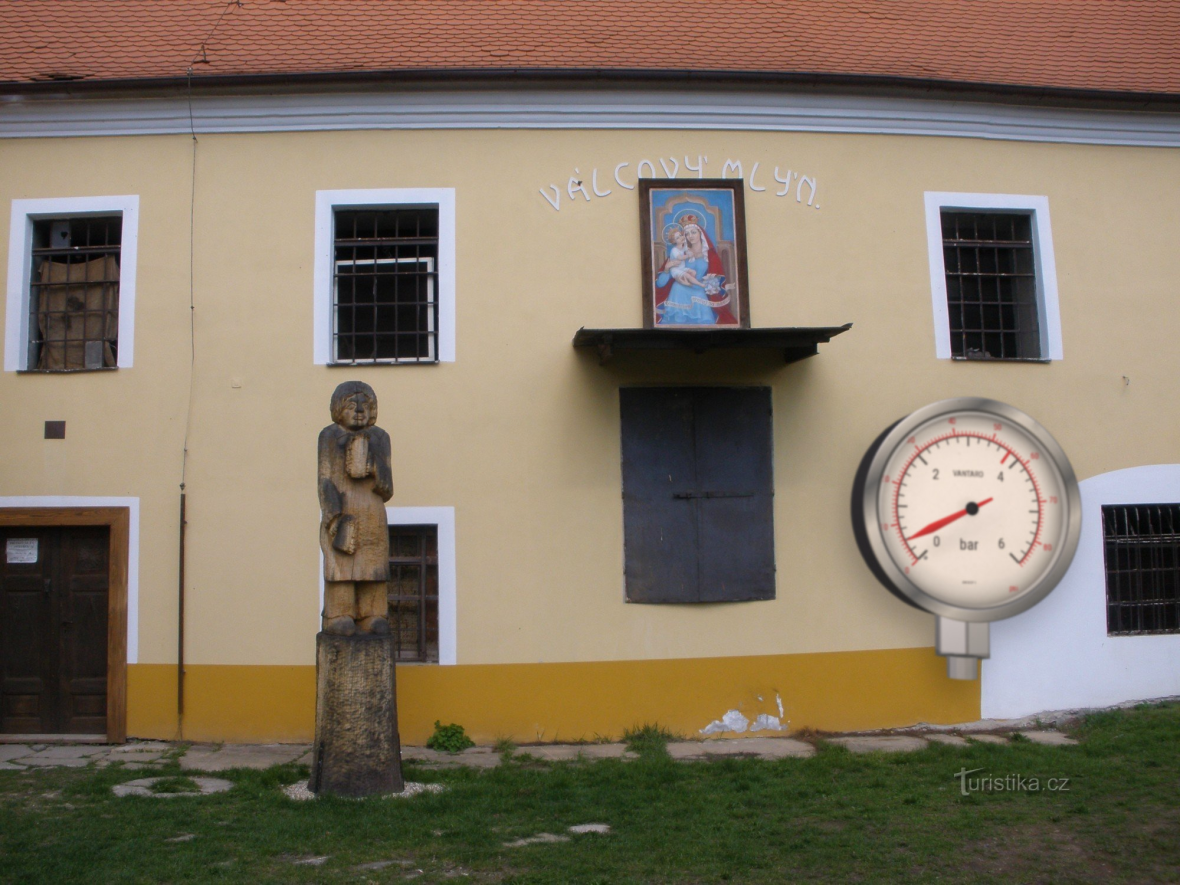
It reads bar 0.4
